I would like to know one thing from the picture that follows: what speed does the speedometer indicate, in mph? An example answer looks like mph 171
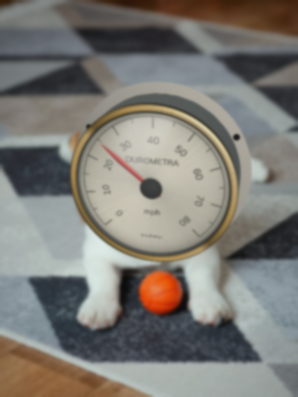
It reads mph 25
